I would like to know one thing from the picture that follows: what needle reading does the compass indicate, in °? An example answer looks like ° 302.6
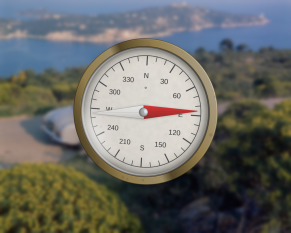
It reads ° 85
